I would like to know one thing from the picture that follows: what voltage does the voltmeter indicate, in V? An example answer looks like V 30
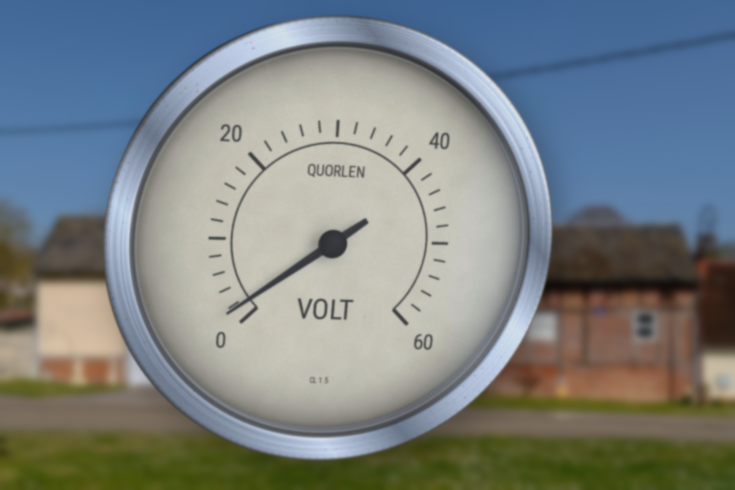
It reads V 2
